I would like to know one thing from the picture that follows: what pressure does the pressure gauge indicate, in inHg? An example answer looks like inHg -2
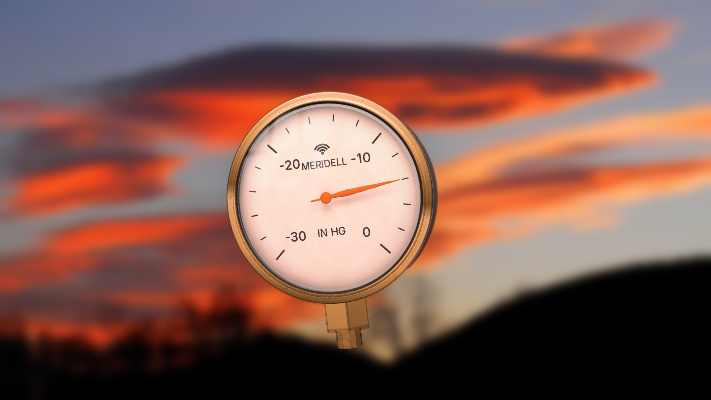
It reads inHg -6
